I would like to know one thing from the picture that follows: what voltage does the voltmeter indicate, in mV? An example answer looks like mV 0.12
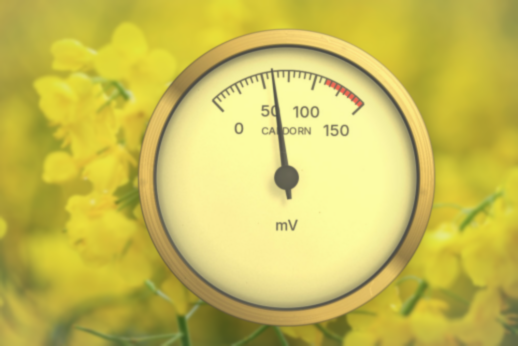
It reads mV 60
